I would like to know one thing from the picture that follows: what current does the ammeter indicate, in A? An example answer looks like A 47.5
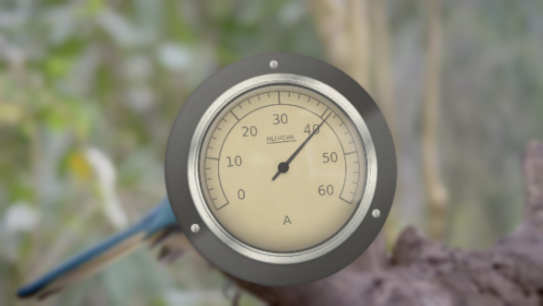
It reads A 41
